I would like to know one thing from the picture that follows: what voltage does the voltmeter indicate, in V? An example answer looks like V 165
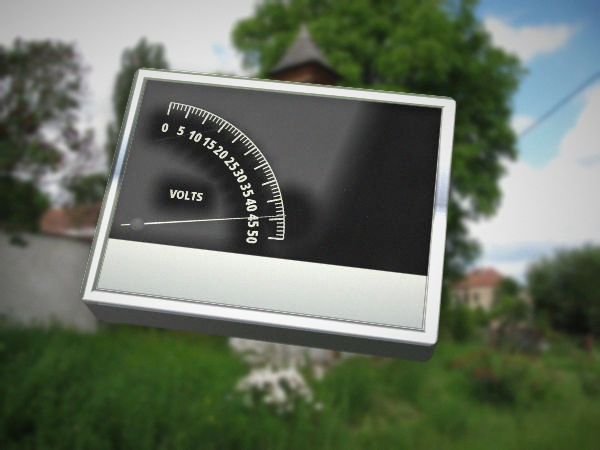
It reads V 45
